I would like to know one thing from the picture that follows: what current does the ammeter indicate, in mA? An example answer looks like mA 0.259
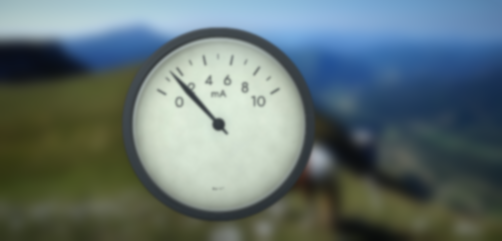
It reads mA 1.5
